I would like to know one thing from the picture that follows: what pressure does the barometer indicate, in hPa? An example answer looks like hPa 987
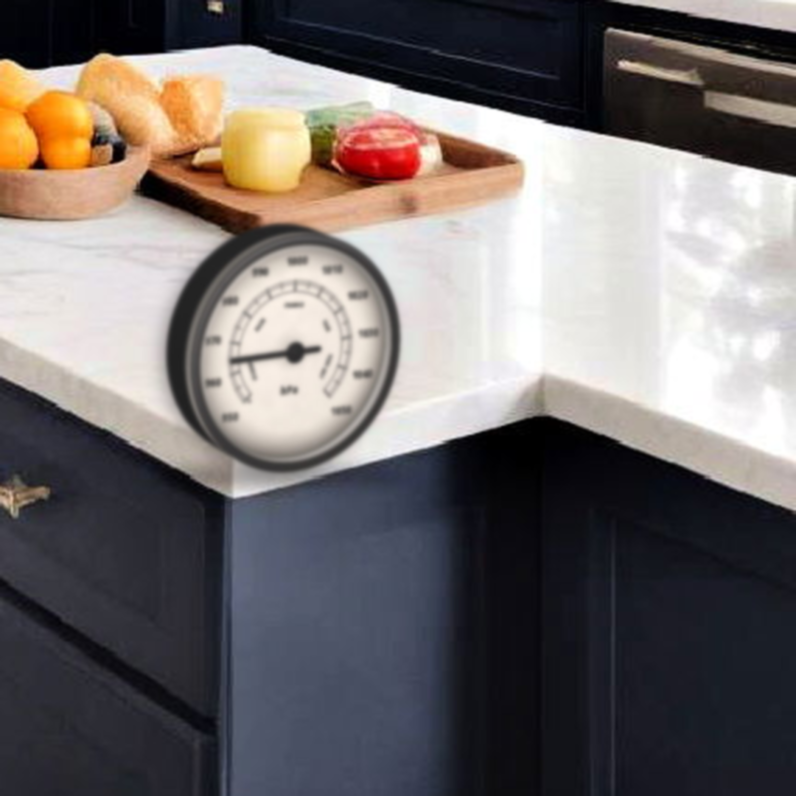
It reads hPa 965
